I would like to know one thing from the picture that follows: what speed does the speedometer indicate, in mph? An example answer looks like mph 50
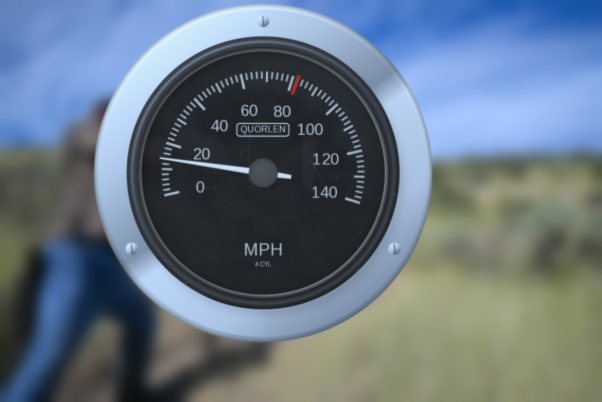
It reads mph 14
